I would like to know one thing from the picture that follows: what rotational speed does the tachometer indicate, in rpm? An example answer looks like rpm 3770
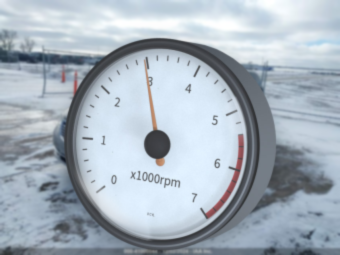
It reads rpm 3000
